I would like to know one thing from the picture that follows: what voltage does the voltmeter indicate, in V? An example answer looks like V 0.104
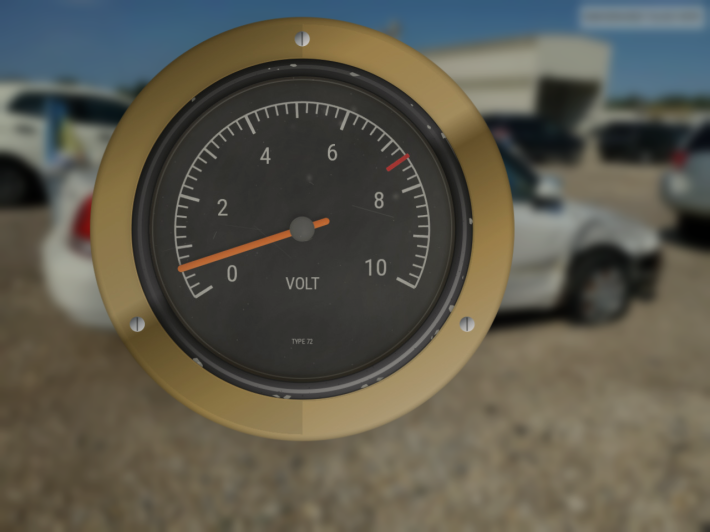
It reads V 0.6
